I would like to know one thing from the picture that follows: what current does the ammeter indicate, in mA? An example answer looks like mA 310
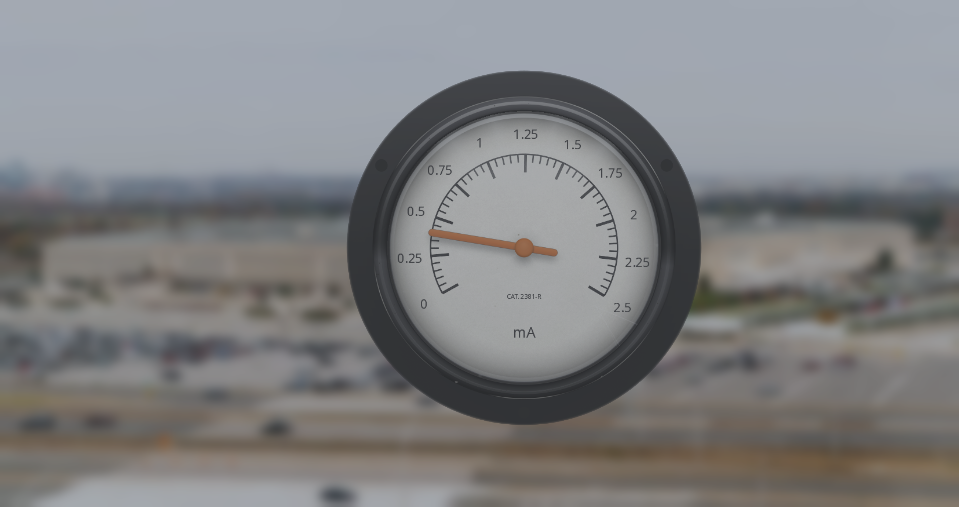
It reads mA 0.4
